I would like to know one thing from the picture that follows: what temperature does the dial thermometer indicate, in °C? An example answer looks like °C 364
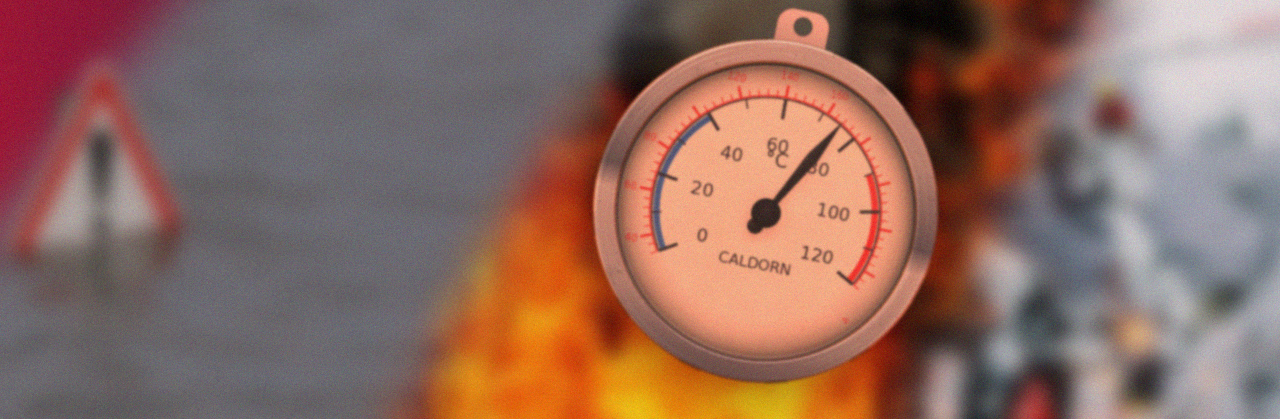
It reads °C 75
